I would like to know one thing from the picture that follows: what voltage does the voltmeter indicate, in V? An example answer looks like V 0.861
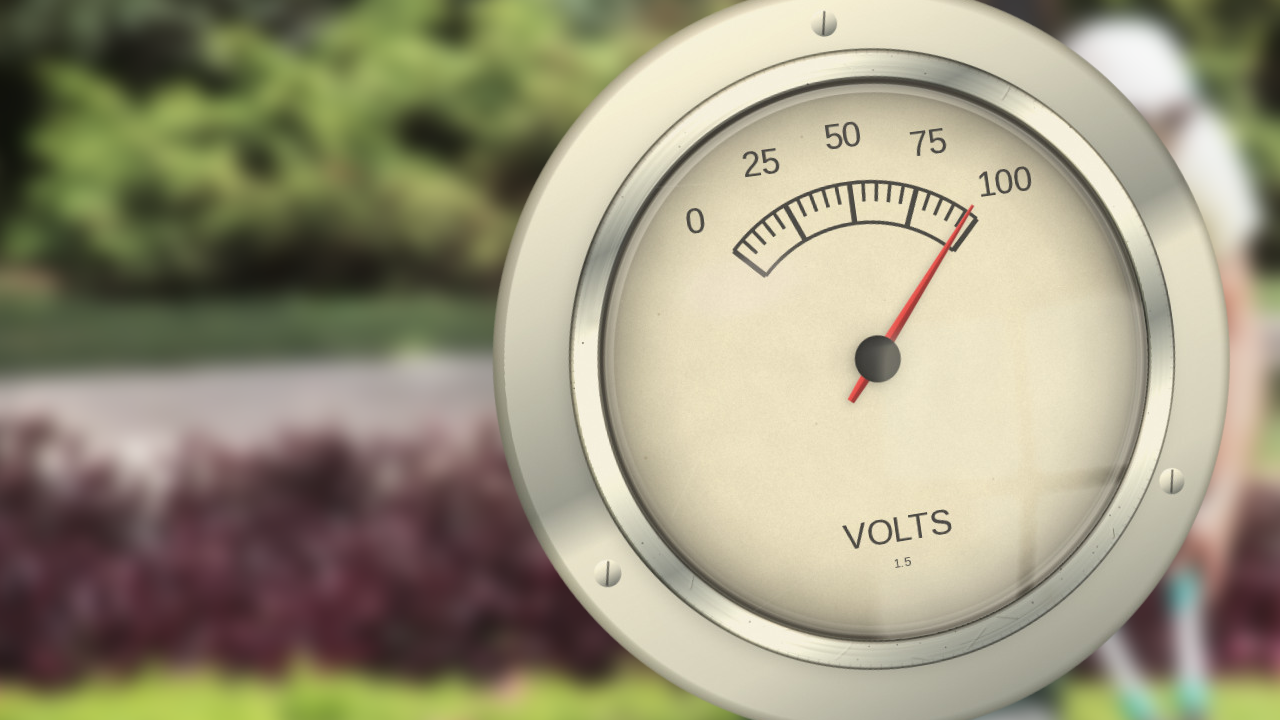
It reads V 95
